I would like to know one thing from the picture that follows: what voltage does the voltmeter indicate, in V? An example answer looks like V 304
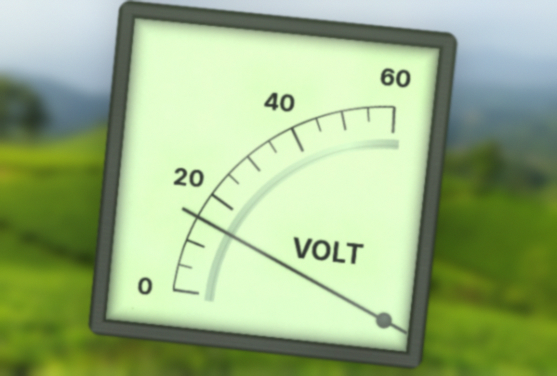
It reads V 15
